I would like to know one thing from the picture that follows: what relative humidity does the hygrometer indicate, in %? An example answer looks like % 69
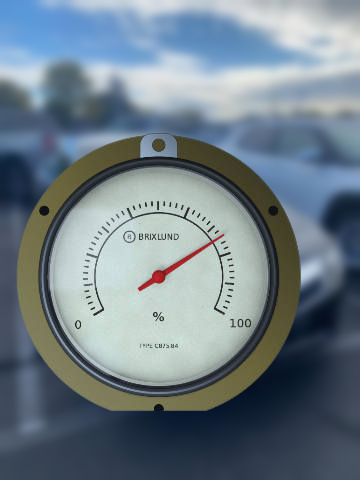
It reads % 74
